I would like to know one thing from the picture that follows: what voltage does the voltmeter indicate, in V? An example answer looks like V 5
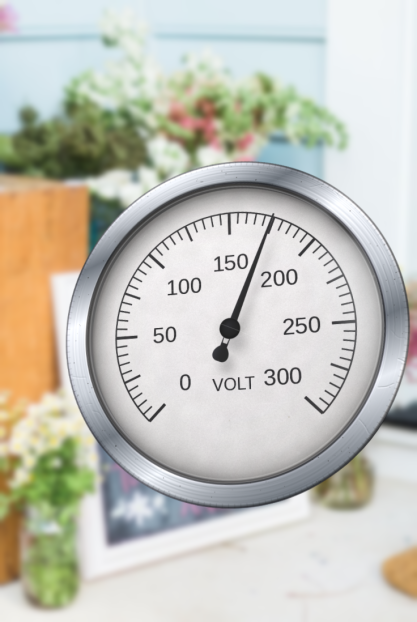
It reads V 175
